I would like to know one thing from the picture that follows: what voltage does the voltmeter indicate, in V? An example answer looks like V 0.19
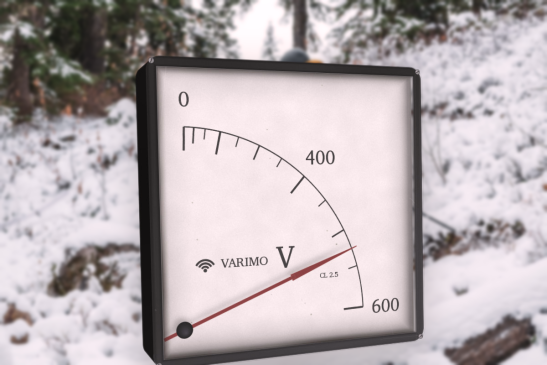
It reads V 525
